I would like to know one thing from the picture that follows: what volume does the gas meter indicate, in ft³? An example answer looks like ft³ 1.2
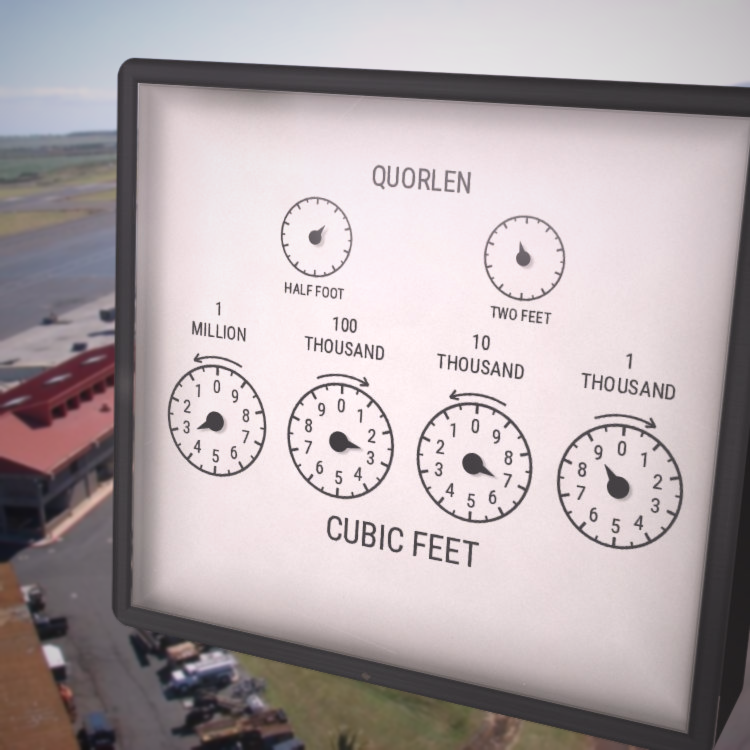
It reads ft³ 326900
